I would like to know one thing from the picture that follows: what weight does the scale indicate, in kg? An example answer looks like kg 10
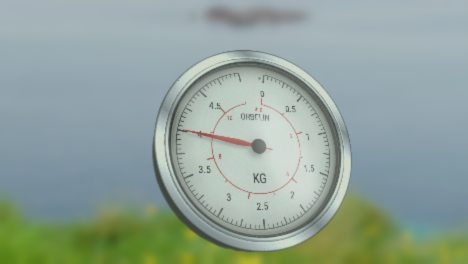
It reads kg 4
